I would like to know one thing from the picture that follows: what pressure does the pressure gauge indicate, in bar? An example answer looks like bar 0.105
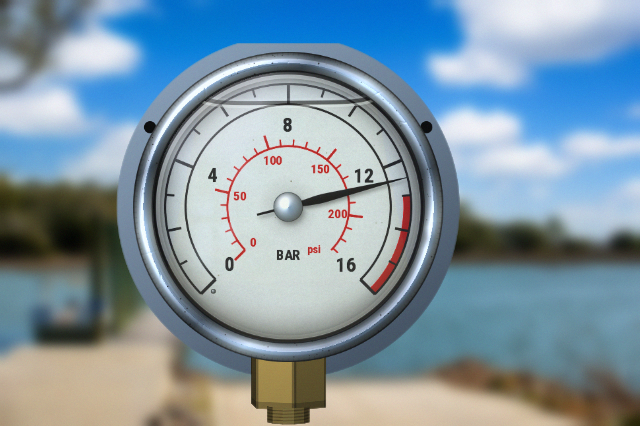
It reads bar 12.5
